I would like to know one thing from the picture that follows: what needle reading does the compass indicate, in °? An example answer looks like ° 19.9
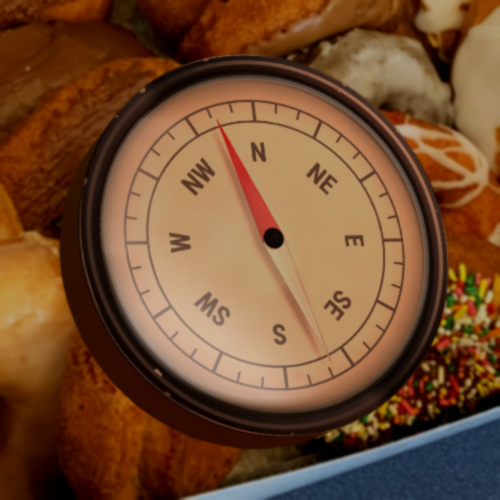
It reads ° 340
